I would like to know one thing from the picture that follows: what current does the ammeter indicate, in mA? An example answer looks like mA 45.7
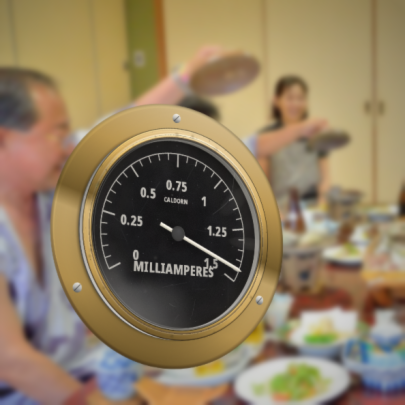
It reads mA 1.45
